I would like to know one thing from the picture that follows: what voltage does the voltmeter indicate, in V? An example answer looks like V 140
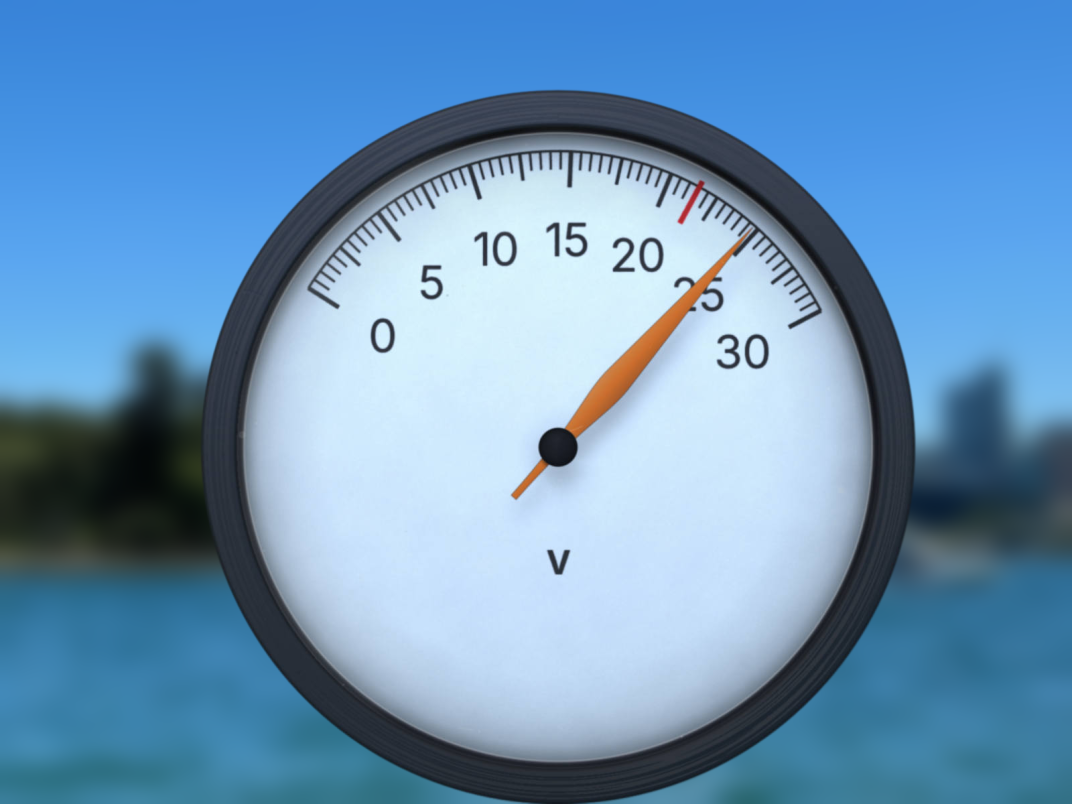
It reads V 24.75
